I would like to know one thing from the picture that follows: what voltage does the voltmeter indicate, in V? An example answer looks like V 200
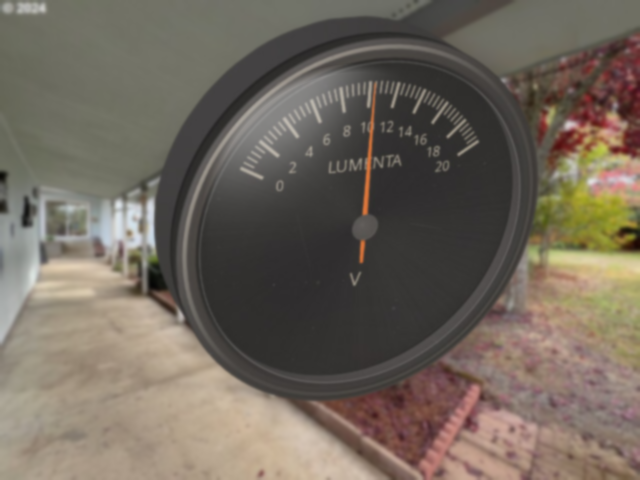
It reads V 10
